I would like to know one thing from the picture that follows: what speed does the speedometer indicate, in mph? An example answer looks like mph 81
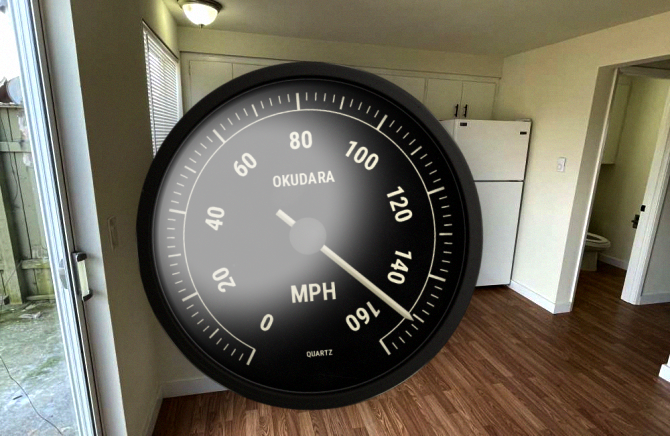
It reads mph 151
